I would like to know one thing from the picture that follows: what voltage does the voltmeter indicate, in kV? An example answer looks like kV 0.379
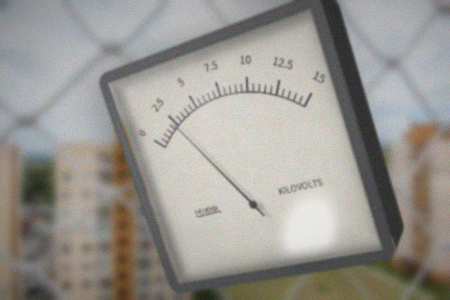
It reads kV 2.5
